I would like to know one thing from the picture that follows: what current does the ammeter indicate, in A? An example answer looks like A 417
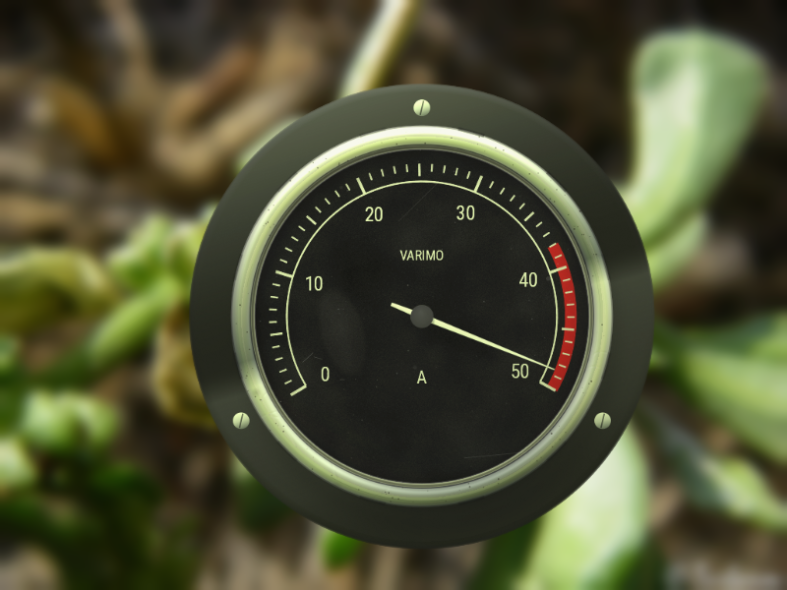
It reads A 48.5
